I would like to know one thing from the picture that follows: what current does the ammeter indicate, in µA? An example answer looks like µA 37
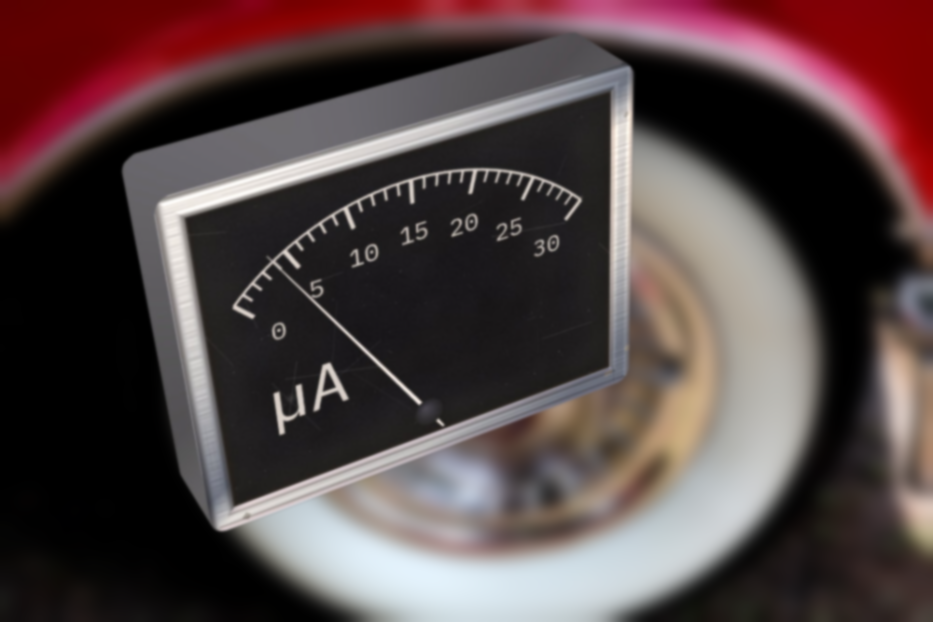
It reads µA 4
